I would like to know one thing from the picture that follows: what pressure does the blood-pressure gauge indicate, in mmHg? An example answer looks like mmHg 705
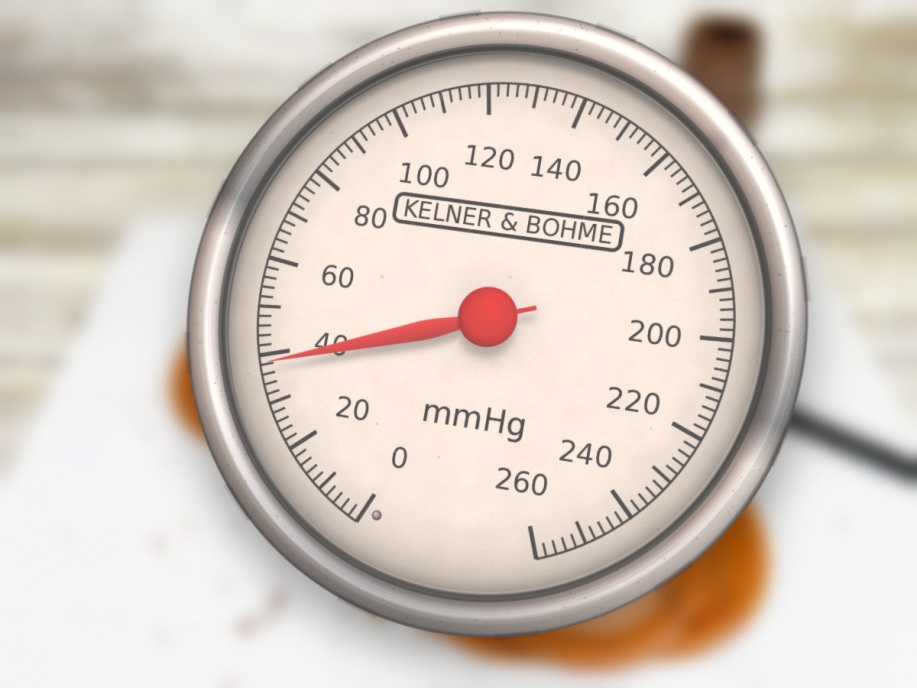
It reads mmHg 38
